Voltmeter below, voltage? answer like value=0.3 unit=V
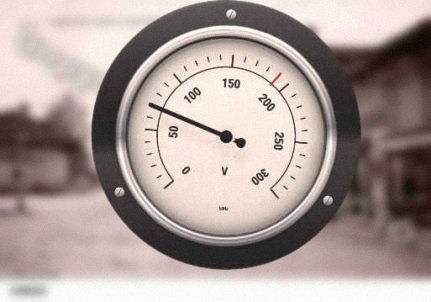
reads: value=70 unit=V
